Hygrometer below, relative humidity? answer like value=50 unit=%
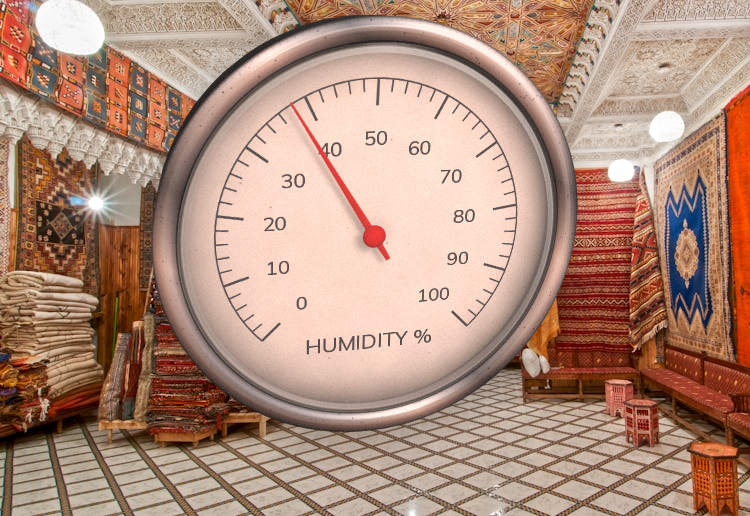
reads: value=38 unit=%
